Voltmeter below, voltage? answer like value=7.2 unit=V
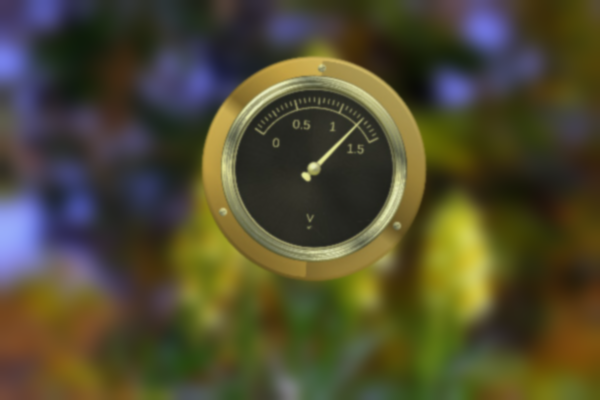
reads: value=1.25 unit=V
